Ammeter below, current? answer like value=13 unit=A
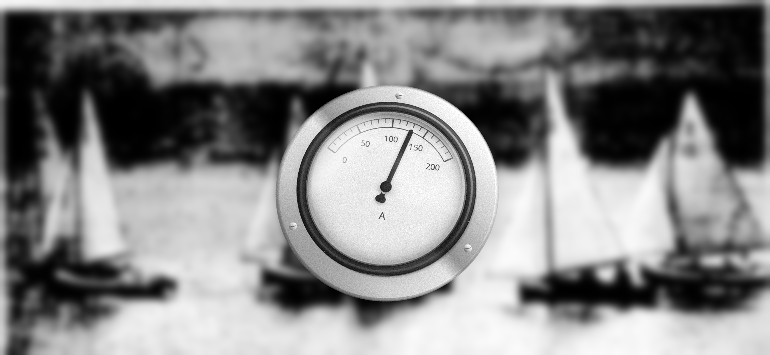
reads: value=130 unit=A
